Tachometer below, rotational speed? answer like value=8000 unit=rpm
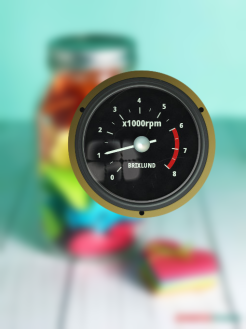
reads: value=1000 unit=rpm
